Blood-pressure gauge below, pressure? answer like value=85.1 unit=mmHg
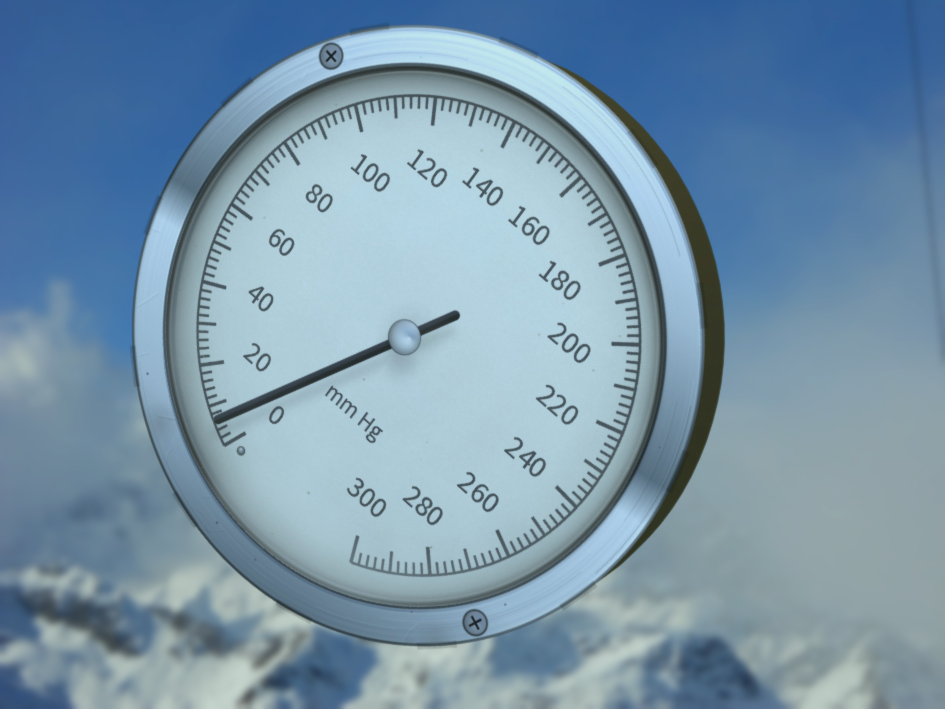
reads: value=6 unit=mmHg
